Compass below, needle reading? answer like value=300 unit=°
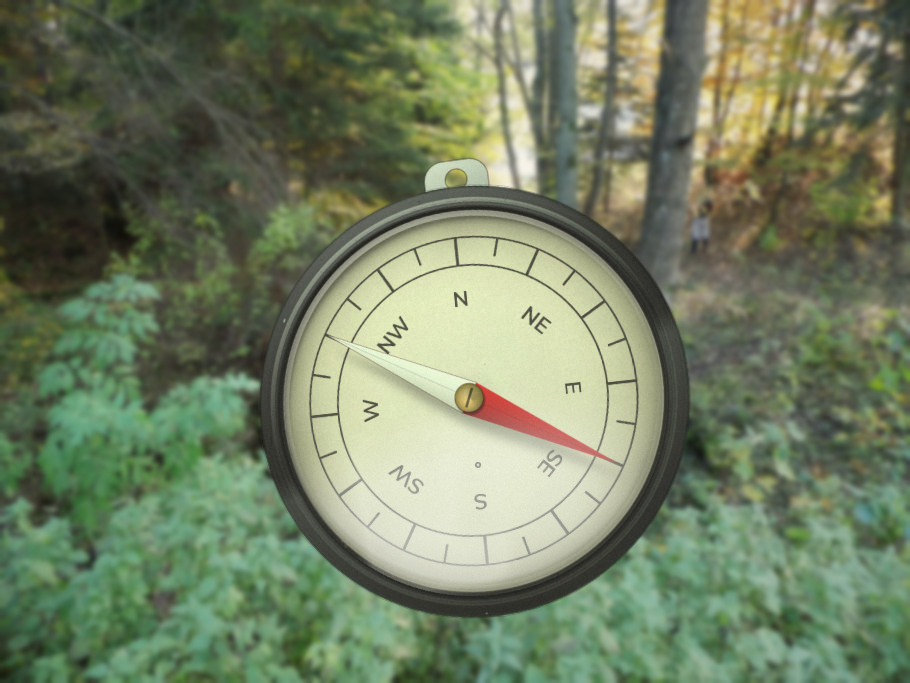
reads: value=120 unit=°
